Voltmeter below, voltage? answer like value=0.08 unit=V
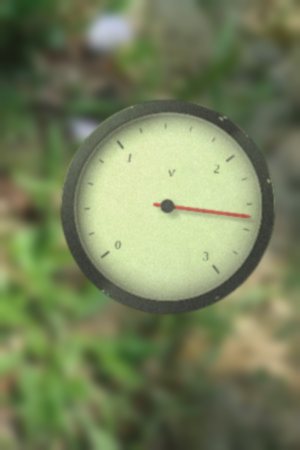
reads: value=2.5 unit=V
